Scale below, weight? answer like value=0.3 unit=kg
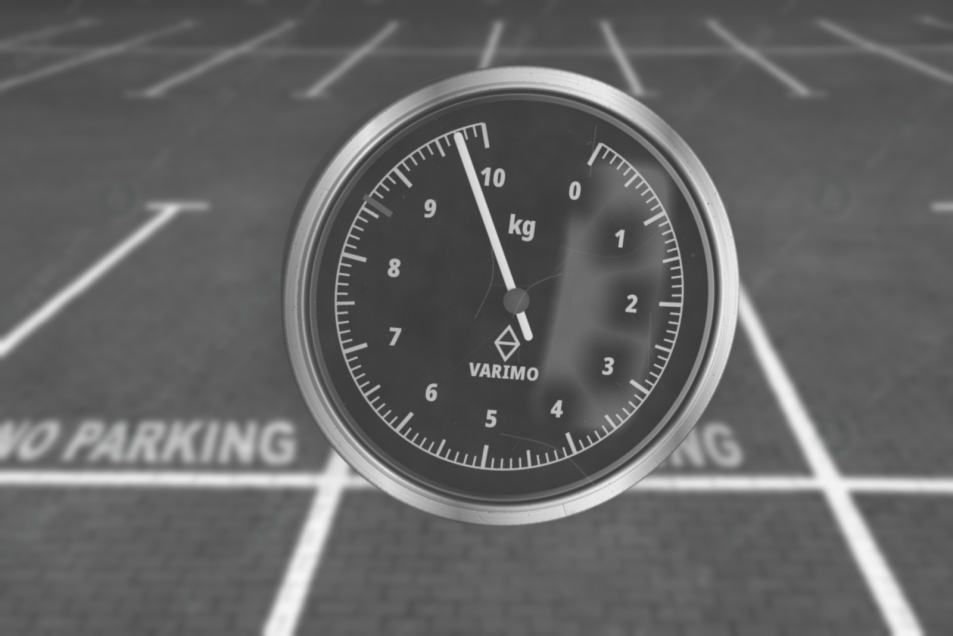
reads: value=9.7 unit=kg
